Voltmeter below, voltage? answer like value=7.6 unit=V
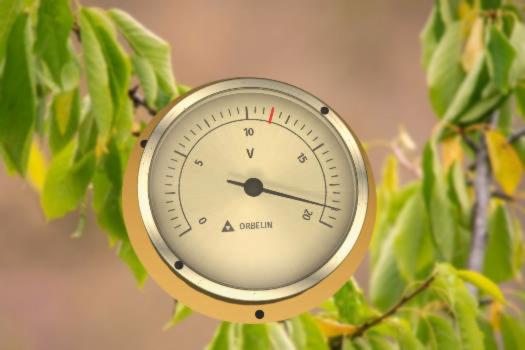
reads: value=19 unit=V
